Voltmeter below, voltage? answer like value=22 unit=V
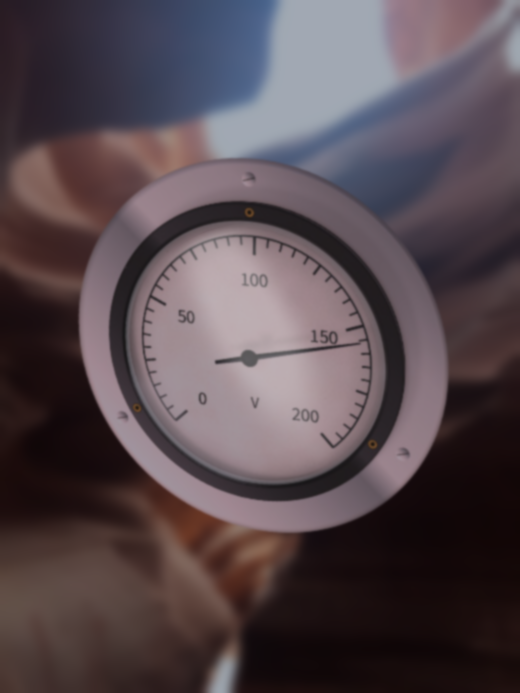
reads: value=155 unit=V
